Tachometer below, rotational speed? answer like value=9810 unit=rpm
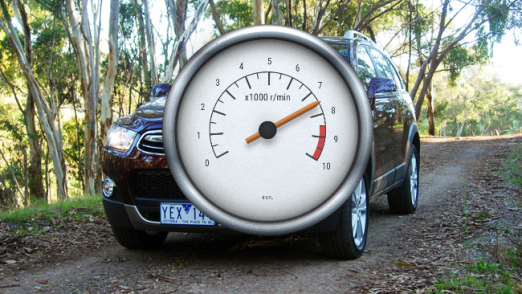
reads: value=7500 unit=rpm
